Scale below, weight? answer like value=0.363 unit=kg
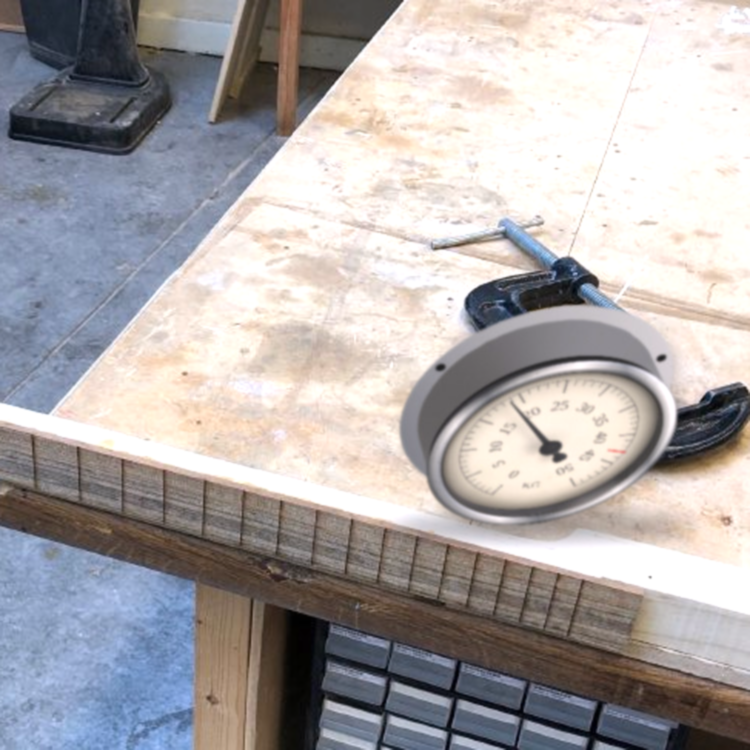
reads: value=19 unit=kg
